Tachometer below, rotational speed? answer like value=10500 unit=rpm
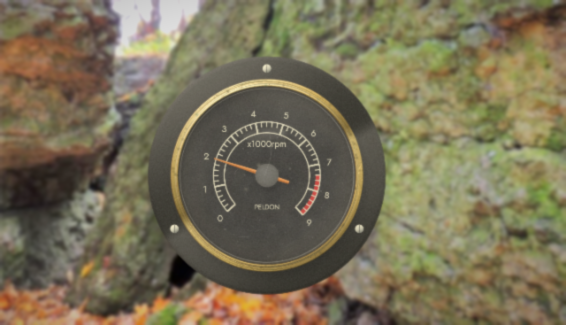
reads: value=2000 unit=rpm
